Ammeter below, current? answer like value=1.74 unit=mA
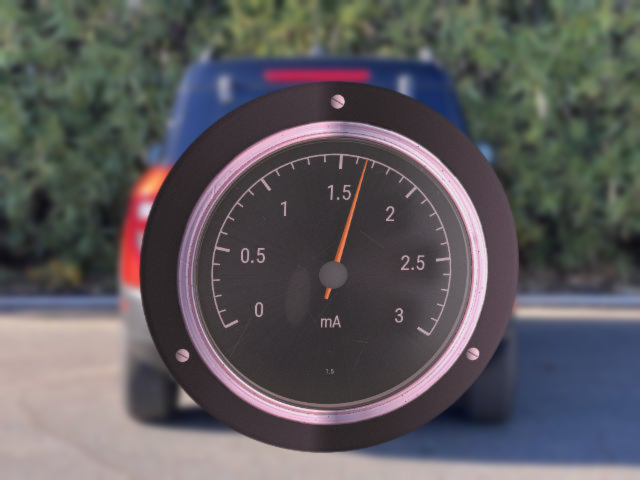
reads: value=1.65 unit=mA
